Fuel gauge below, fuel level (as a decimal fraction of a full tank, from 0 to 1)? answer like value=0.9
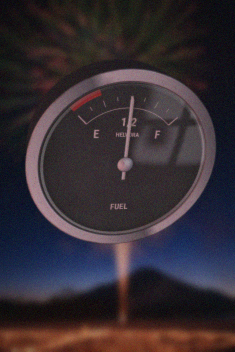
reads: value=0.5
